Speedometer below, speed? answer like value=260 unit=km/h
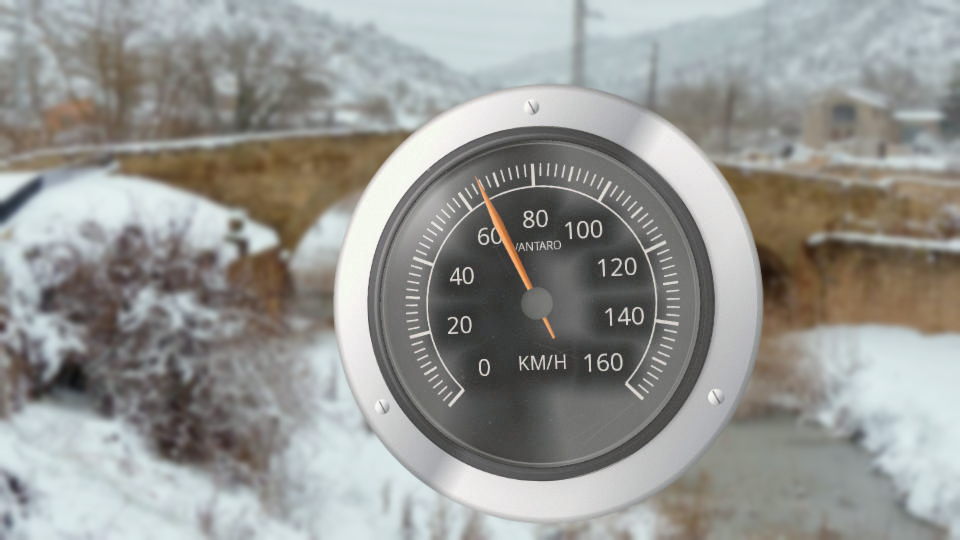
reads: value=66 unit=km/h
